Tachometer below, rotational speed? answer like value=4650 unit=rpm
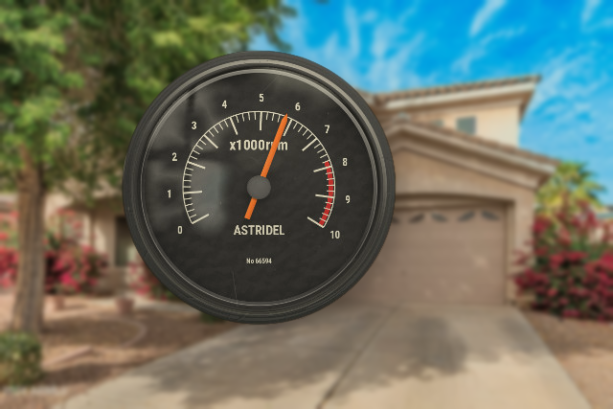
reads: value=5800 unit=rpm
